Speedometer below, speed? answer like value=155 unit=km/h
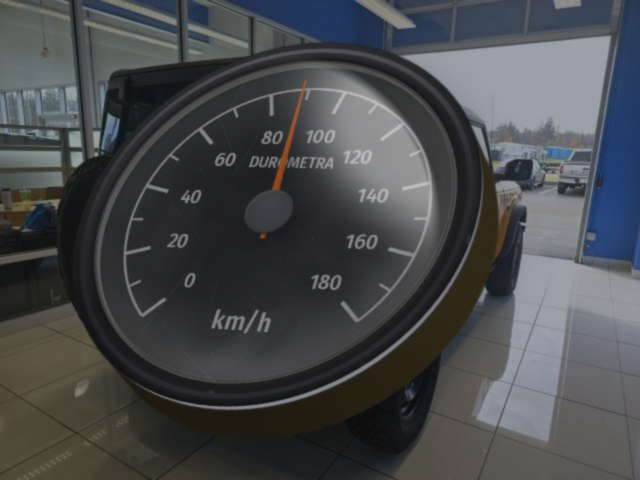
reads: value=90 unit=km/h
